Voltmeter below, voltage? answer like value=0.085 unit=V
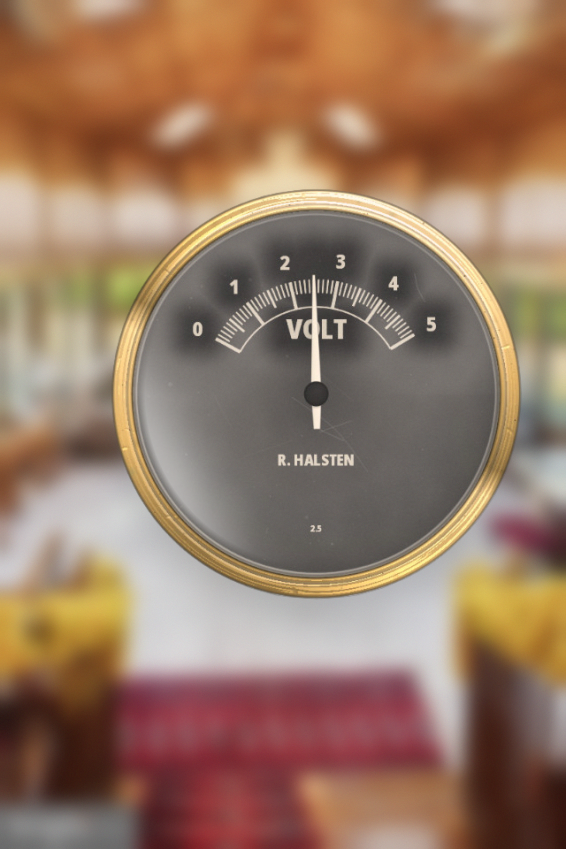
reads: value=2.5 unit=V
